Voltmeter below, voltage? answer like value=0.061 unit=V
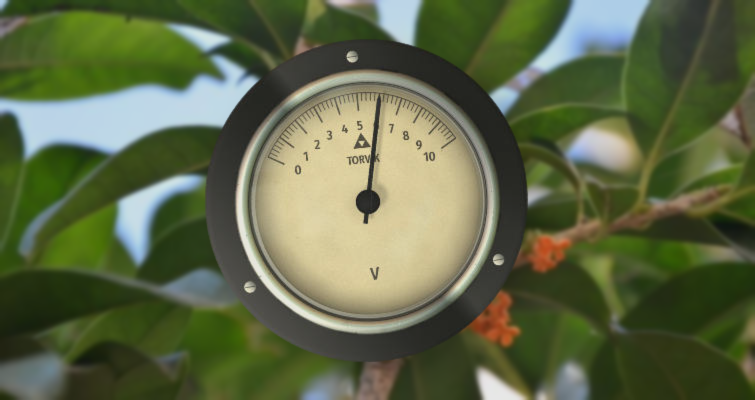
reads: value=6 unit=V
